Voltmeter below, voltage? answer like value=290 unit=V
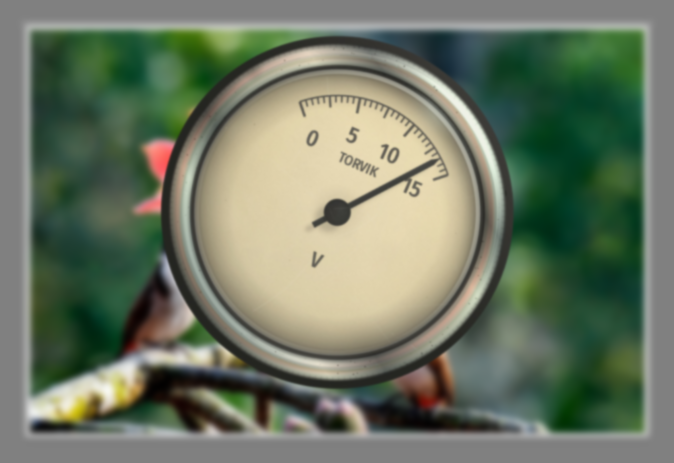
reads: value=13.5 unit=V
